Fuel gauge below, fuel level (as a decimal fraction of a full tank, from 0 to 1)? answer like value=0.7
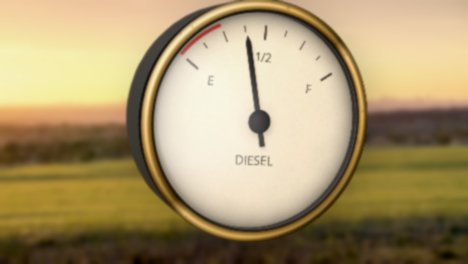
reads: value=0.375
